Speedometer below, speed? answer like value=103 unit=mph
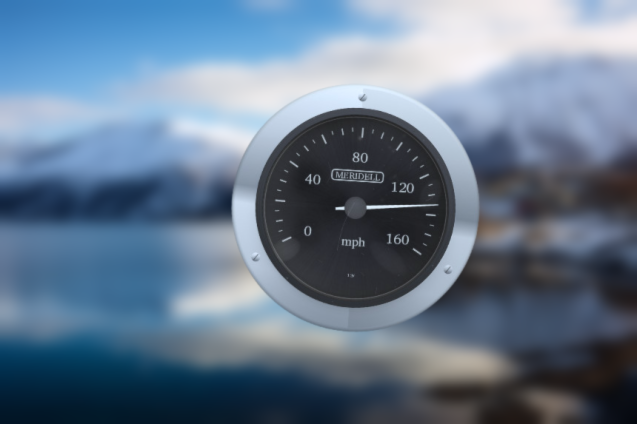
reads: value=135 unit=mph
